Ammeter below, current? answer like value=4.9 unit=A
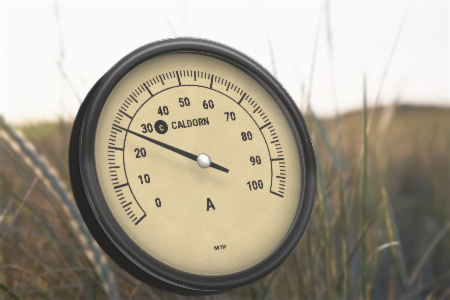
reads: value=25 unit=A
